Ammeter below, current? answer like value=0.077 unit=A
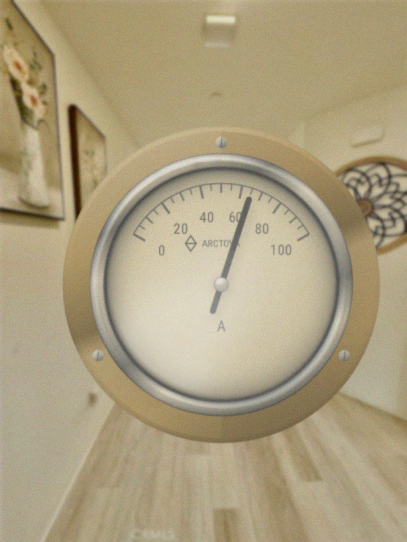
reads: value=65 unit=A
